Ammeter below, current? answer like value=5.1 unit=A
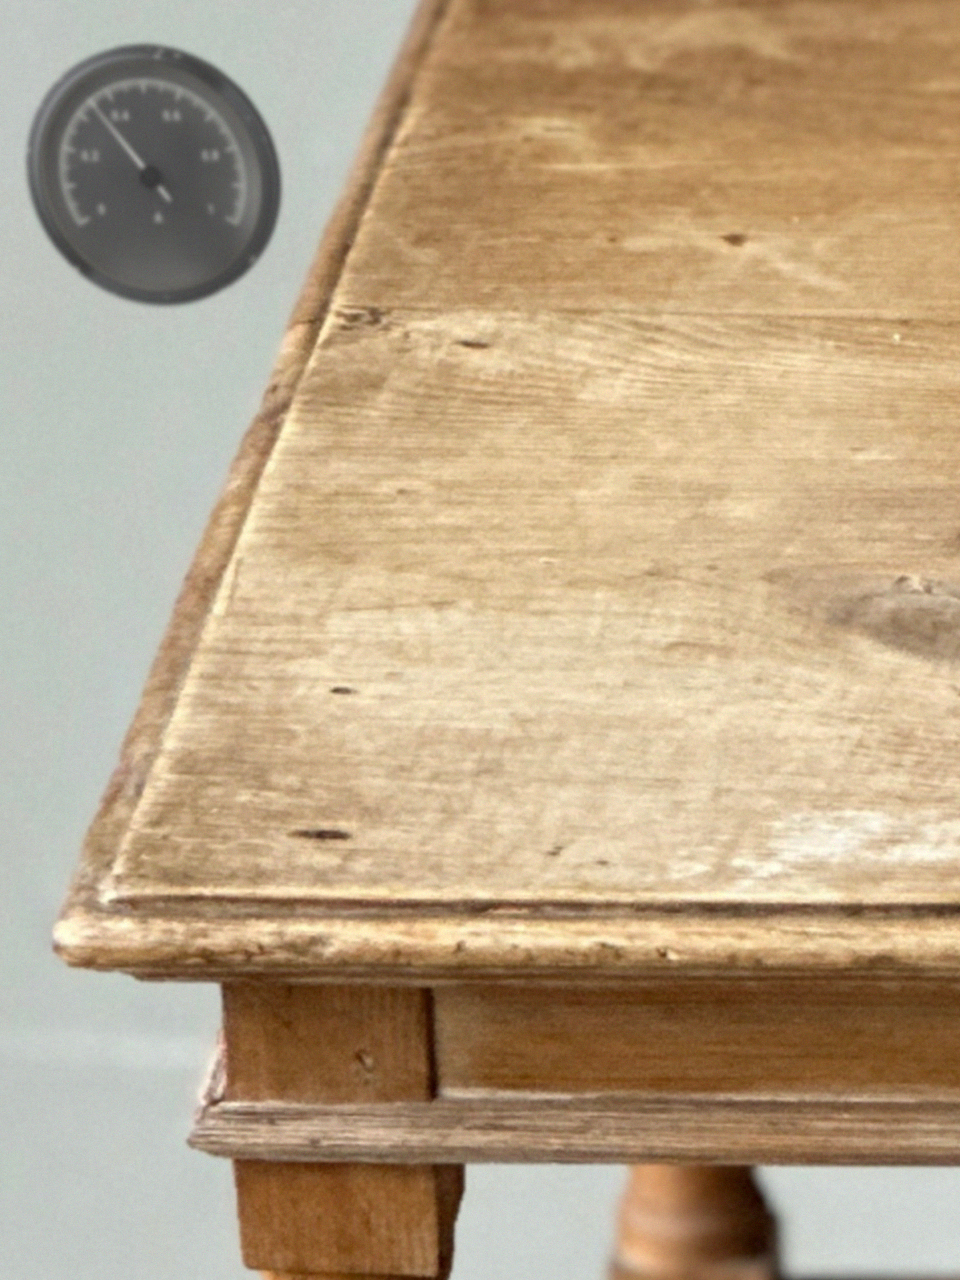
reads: value=0.35 unit=A
